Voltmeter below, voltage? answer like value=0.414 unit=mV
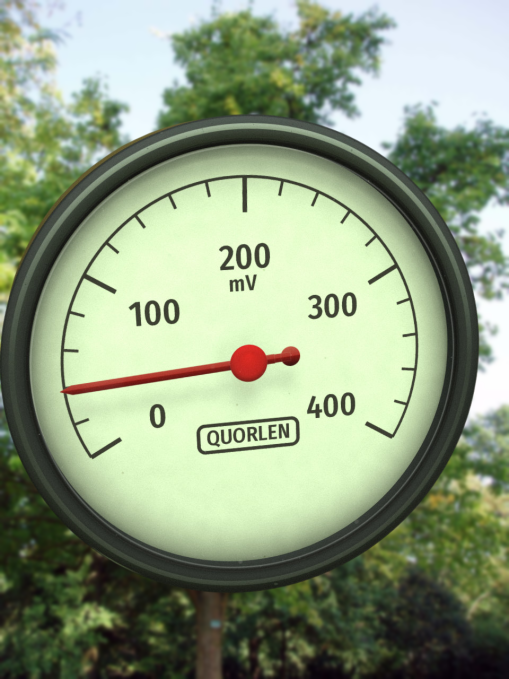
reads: value=40 unit=mV
